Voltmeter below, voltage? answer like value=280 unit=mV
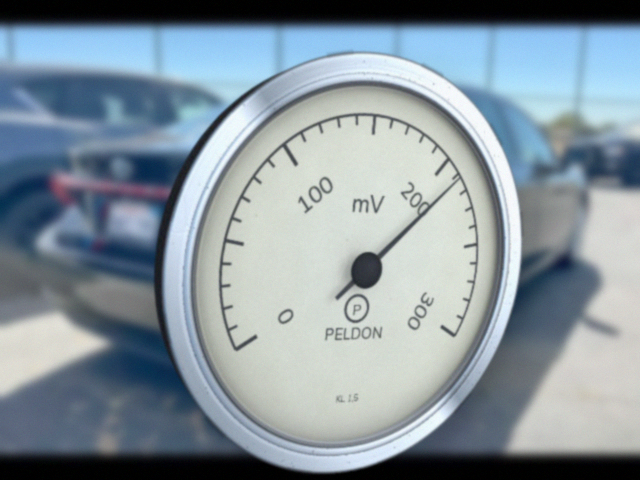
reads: value=210 unit=mV
